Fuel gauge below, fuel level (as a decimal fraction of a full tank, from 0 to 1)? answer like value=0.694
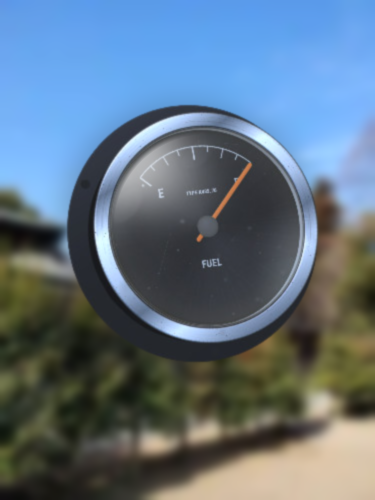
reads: value=1
